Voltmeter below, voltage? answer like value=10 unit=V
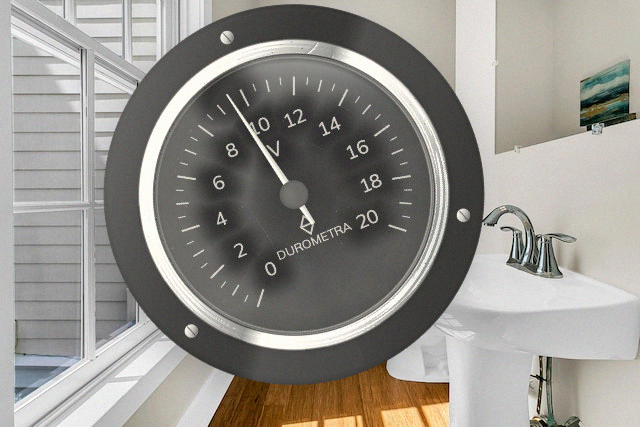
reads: value=9.5 unit=V
